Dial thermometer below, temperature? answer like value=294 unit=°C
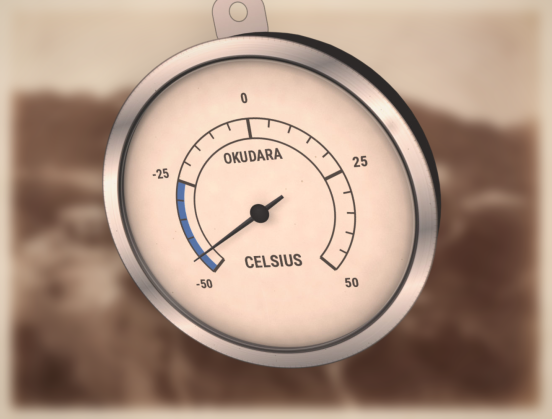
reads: value=-45 unit=°C
